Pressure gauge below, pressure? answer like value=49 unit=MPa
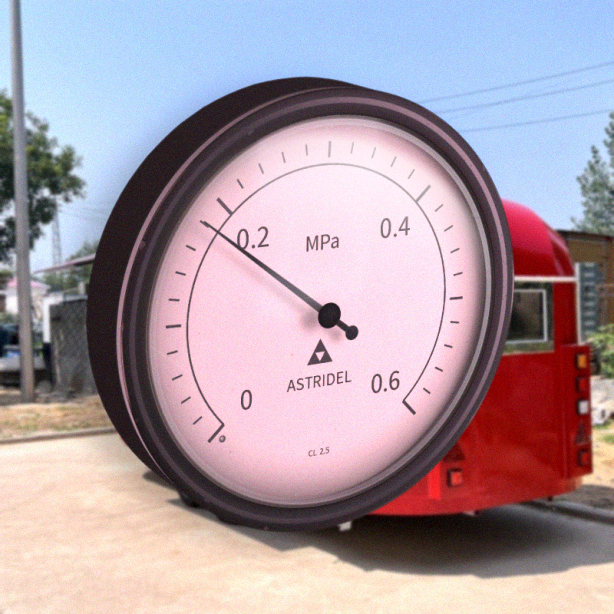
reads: value=0.18 unit=MPa
